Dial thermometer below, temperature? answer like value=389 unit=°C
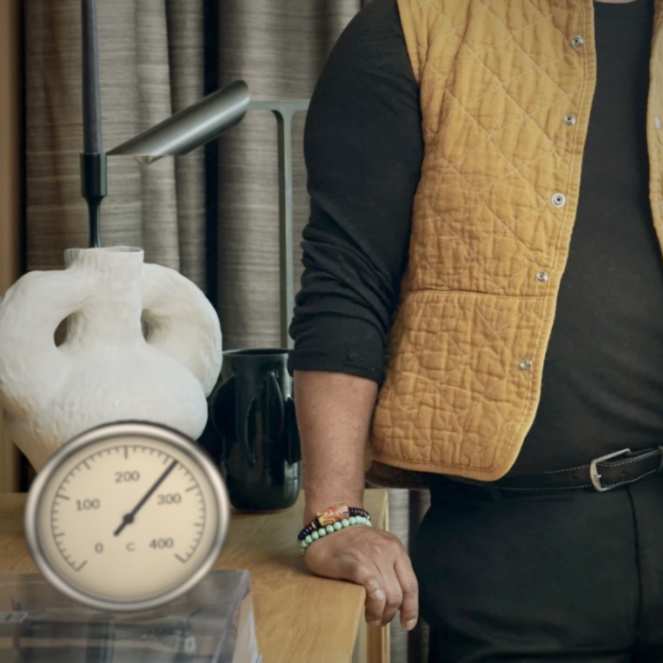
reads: value=260 unit=°C
